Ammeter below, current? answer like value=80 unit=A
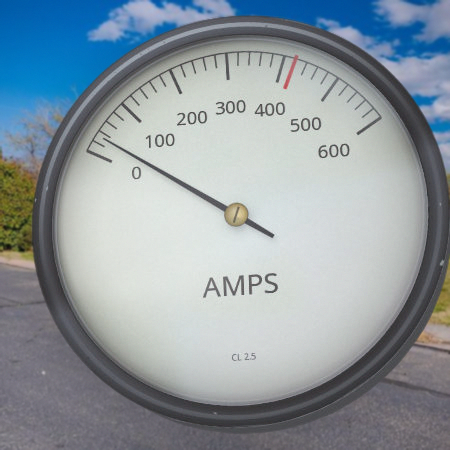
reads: value=30 unit=A
